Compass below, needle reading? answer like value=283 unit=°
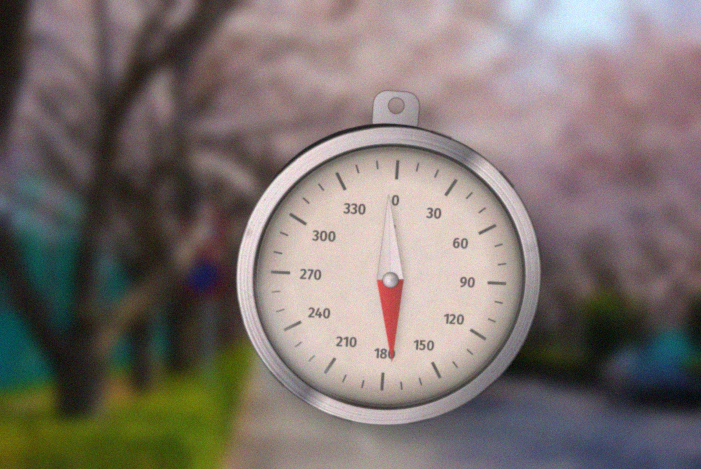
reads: value=175 unit=°
